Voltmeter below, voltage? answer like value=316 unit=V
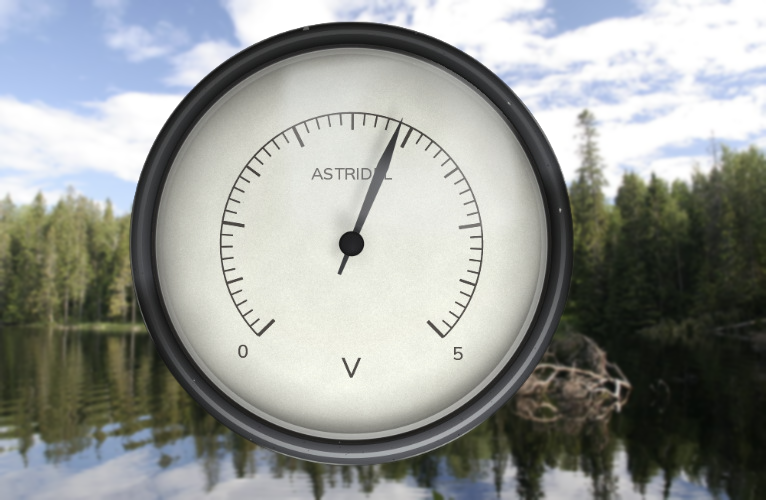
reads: value=2.9 unit=V
